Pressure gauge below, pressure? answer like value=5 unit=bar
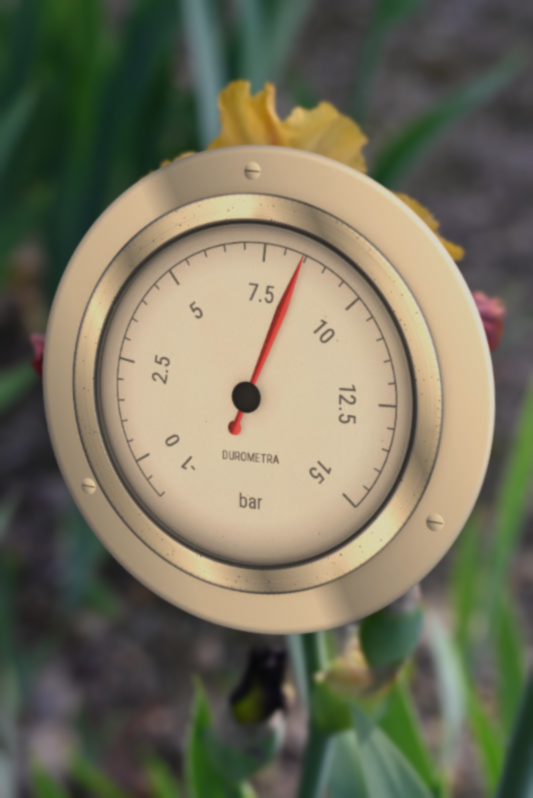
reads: value=8.5 unit=bar
